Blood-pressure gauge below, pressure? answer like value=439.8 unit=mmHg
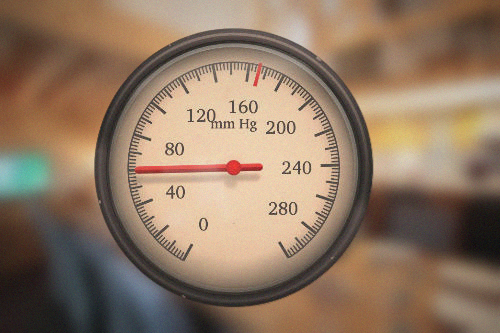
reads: value=60 unit=mmHg
